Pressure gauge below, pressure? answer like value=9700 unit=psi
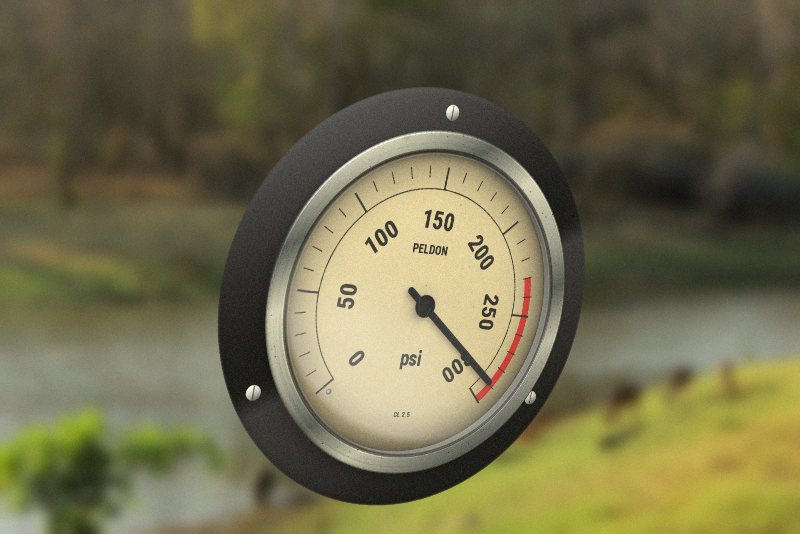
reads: value=290 unit=psi
